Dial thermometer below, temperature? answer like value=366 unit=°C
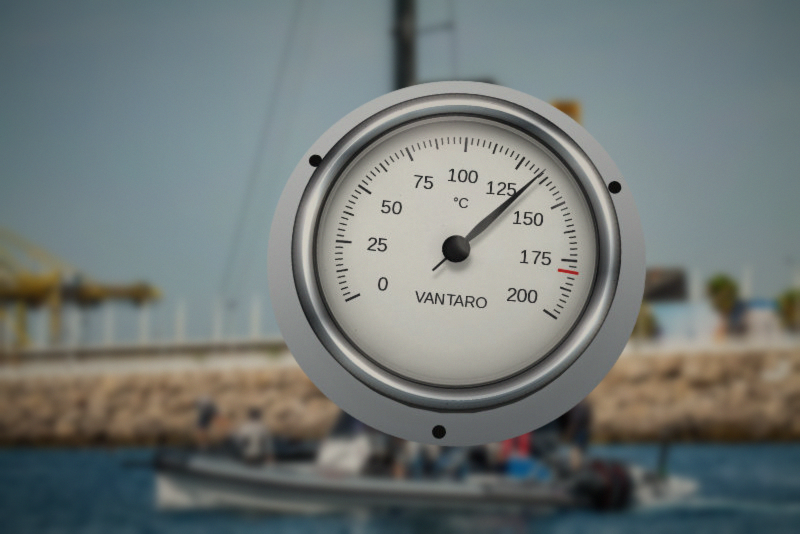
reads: value=135 unit=°C
